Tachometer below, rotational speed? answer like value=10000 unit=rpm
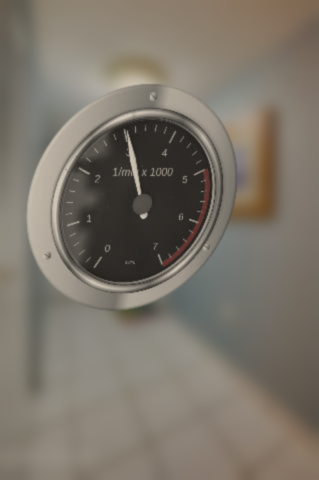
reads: value=3000 unit=rpm
